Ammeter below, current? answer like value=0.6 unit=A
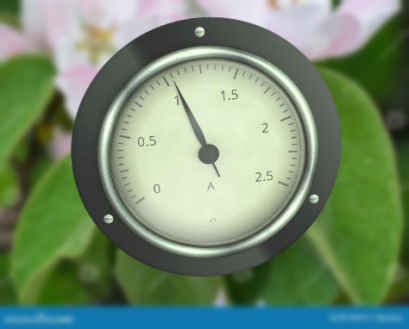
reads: value=1.05 unit=A
